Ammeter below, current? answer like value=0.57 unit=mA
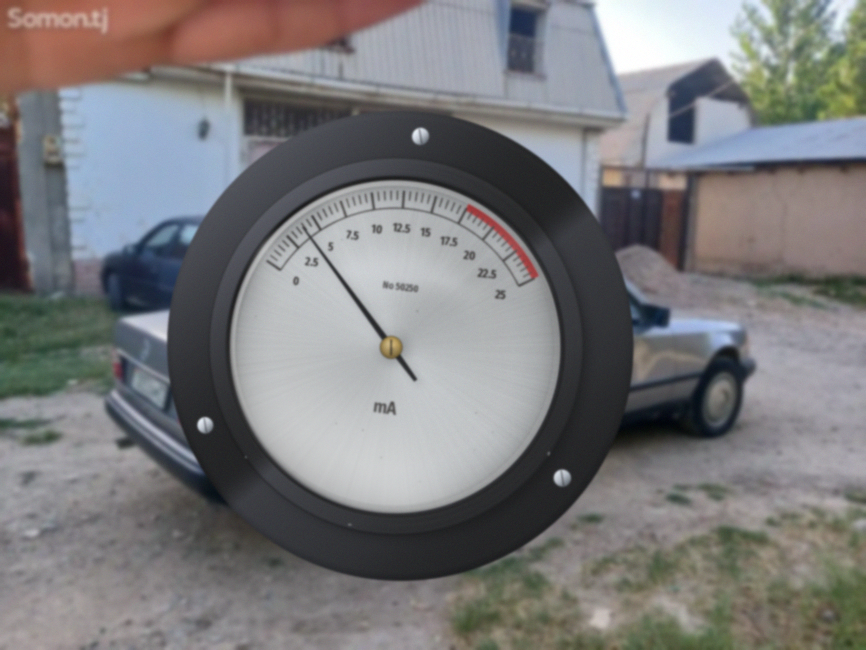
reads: value=4 unit=mA
